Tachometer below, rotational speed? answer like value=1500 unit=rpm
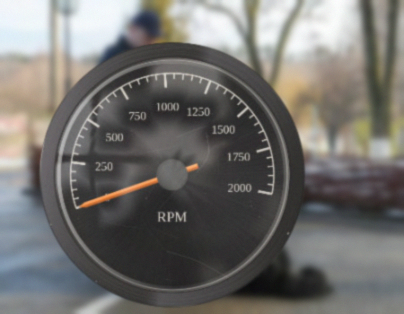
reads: value=0 unit=rpm
